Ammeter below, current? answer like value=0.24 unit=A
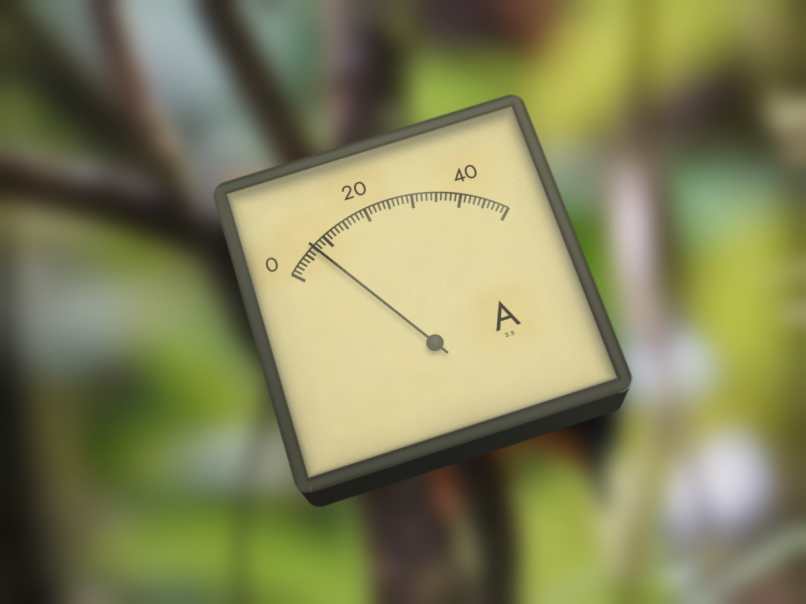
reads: value=7 unit=A
